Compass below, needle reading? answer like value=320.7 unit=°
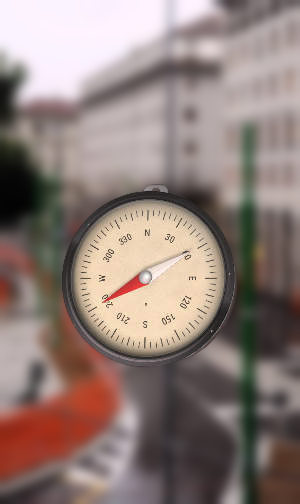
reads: value=240 unit=°
